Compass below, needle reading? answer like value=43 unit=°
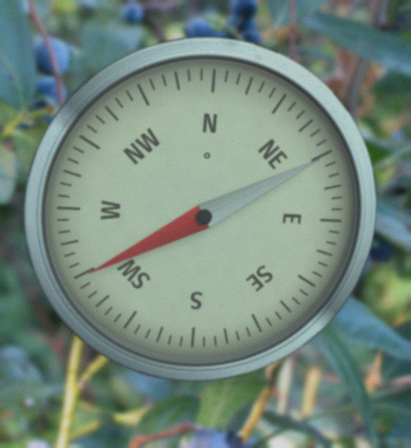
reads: value=240 unit=°
